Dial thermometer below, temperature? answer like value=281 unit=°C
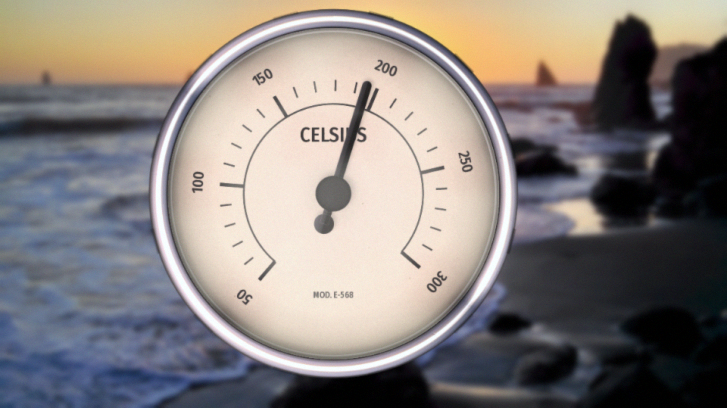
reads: value=195 unit=°C
